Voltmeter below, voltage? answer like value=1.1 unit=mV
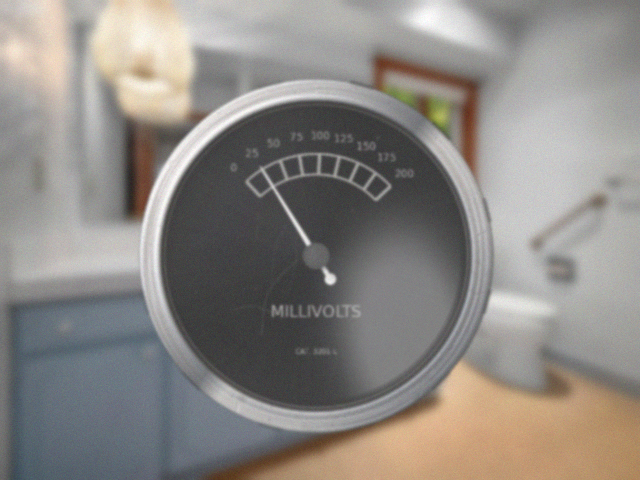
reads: value=25 unit=mV
